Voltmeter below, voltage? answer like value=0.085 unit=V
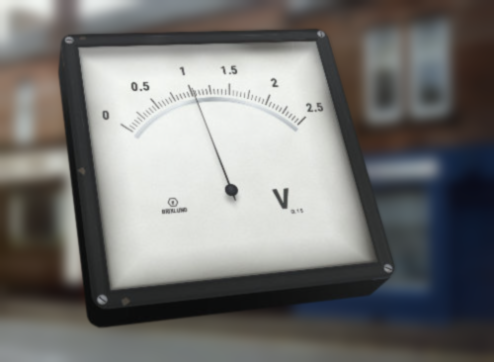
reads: value=1 unit=V
